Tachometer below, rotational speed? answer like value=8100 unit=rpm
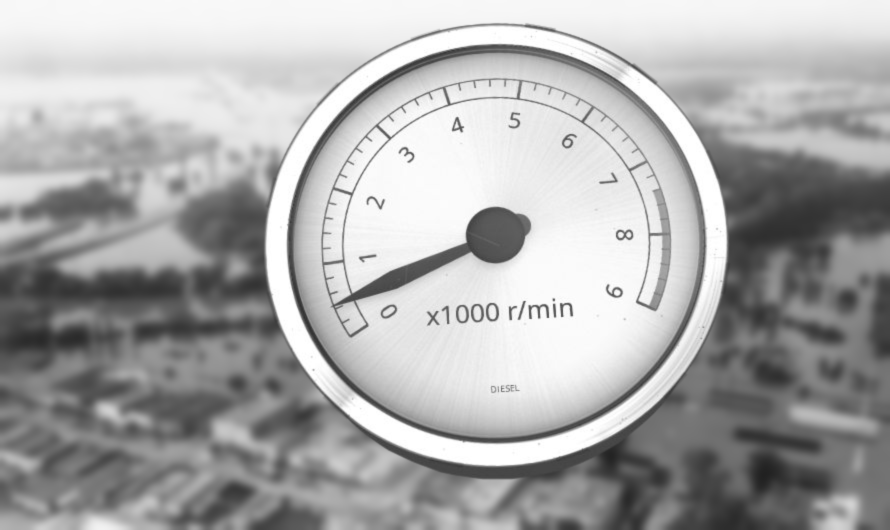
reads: value=400 unit=rpm
